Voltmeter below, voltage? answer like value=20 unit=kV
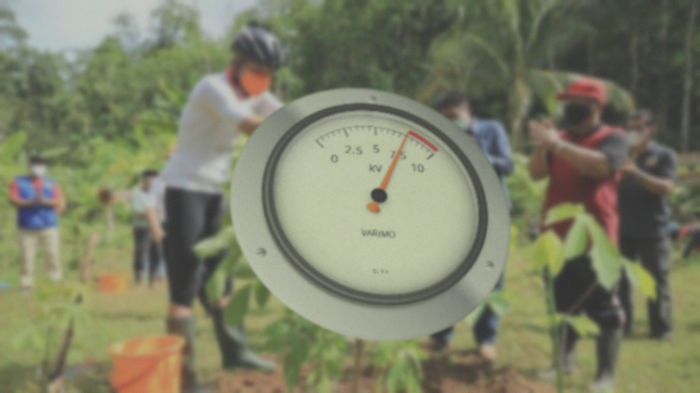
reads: value=7.5 unit=kV
